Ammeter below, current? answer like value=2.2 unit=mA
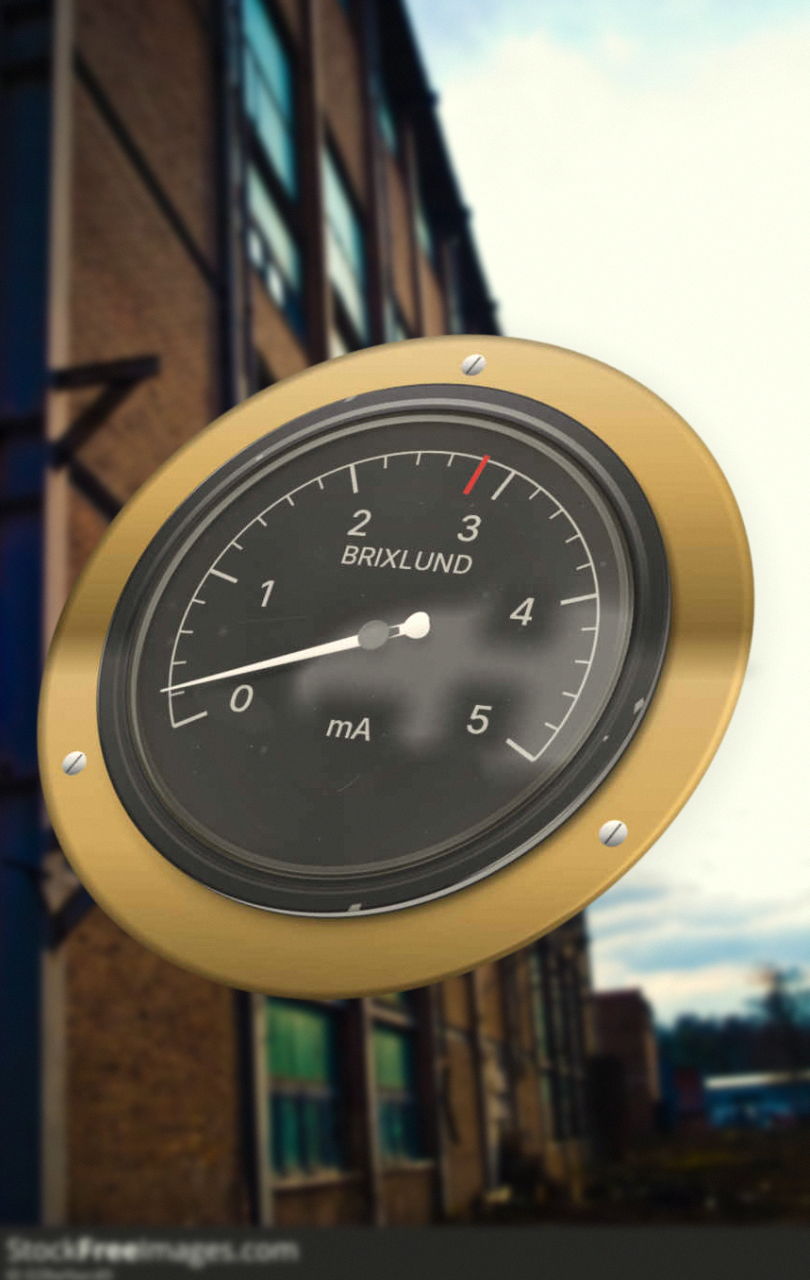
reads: value=0.2 unit=mA
